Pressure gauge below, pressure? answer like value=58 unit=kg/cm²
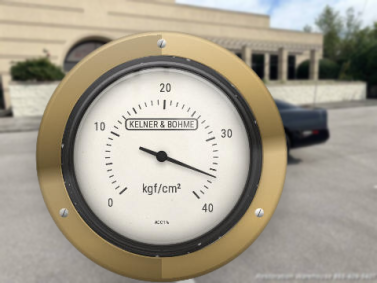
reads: value=36 unit=kg/cm²
